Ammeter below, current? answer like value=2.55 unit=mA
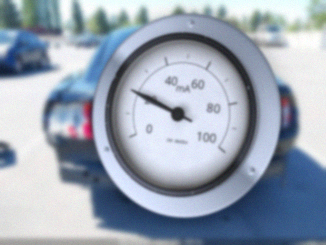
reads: value=20 unit=mA
